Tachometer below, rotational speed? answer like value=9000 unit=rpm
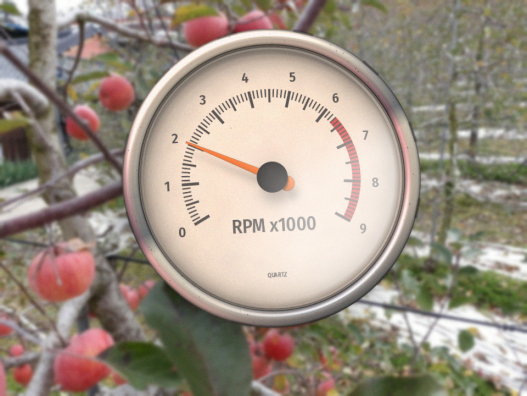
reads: value=2000 unit=rpm
